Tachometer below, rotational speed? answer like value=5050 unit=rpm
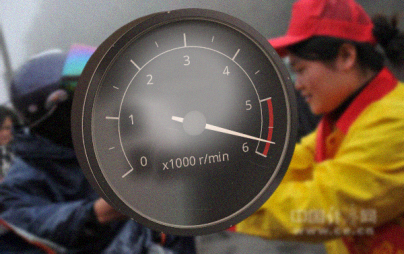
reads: value=5750 unit=rpm
